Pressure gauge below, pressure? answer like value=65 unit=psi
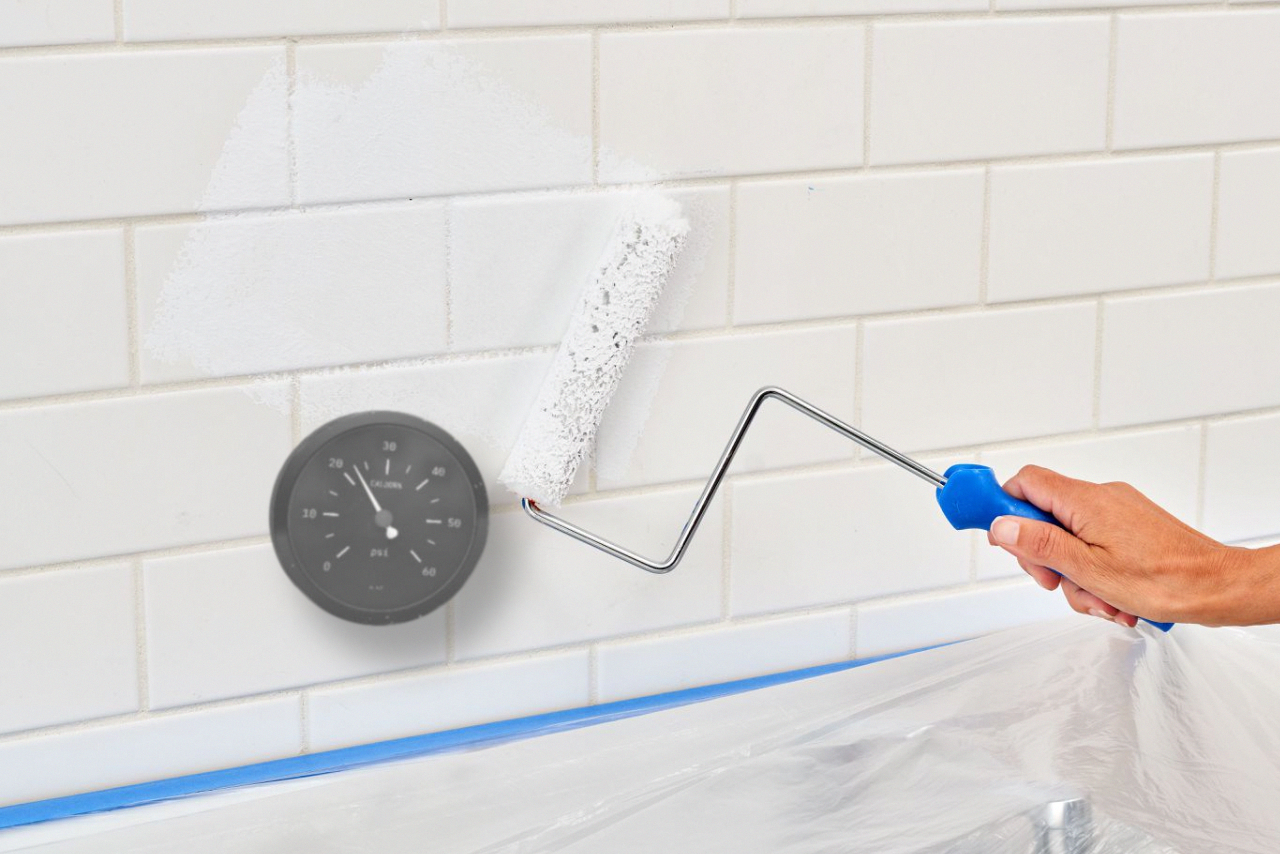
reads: value=22.5 unit=psi
